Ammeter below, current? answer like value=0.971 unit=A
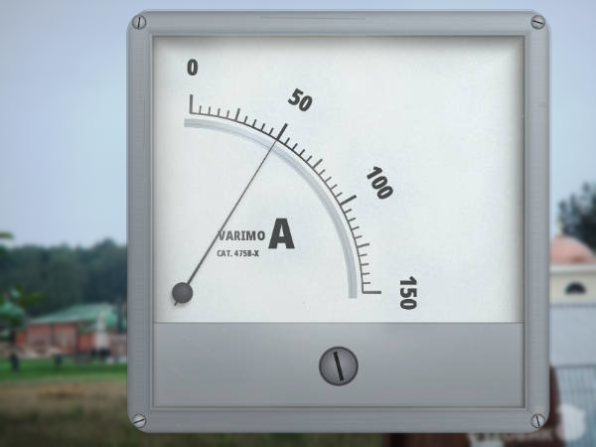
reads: value=50 unit=A
